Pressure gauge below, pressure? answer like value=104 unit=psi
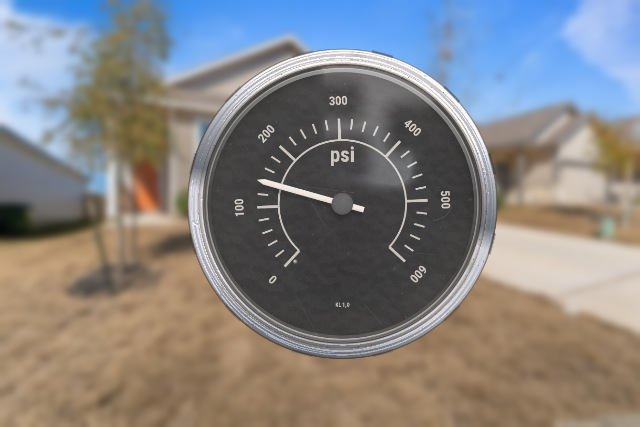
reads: value=140 unit=psi
